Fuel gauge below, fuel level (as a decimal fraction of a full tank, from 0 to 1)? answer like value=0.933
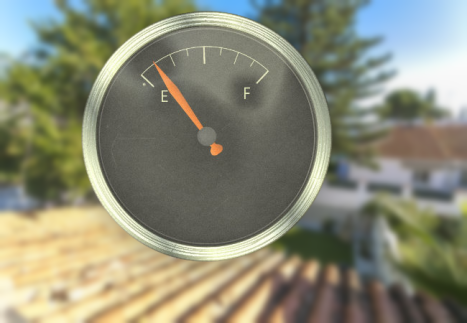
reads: value=0.125
